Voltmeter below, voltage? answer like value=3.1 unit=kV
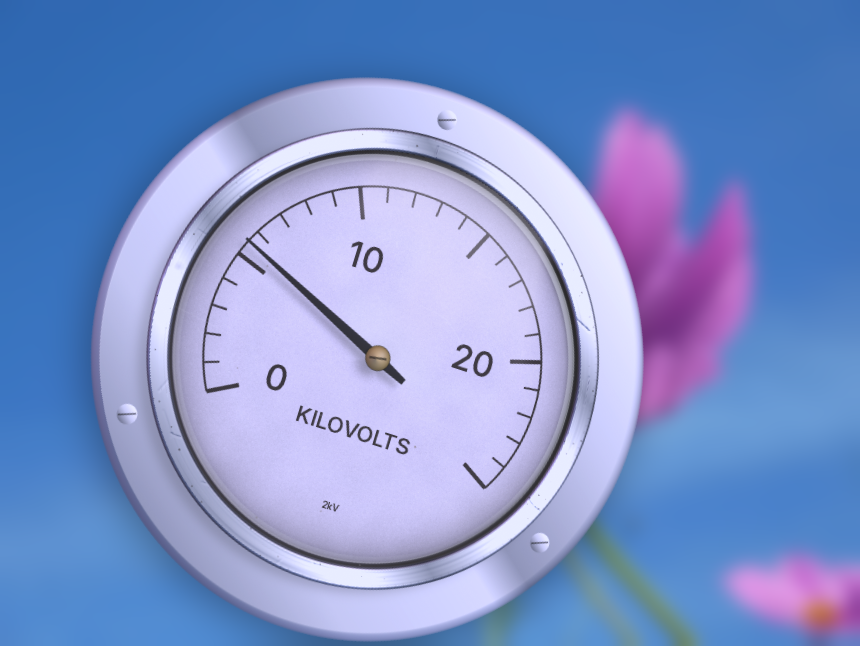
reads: value=5.5 unit=kV
